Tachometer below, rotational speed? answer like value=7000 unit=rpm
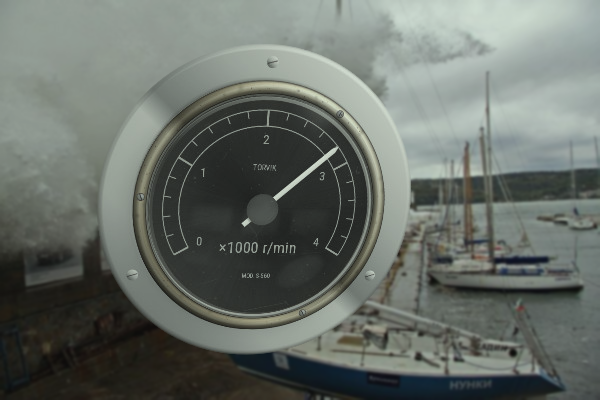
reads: value=2800 unit=rpm
